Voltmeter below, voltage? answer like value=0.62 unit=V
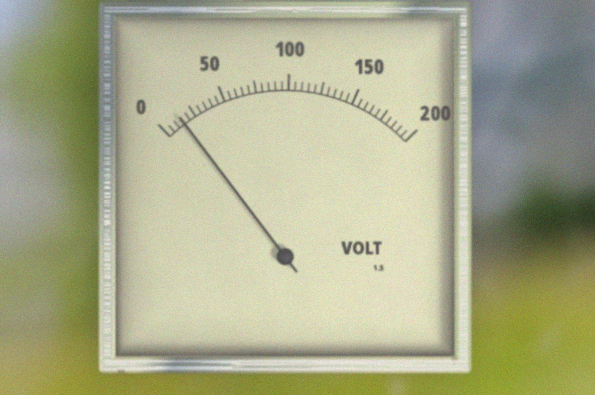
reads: value=15 unit=V
